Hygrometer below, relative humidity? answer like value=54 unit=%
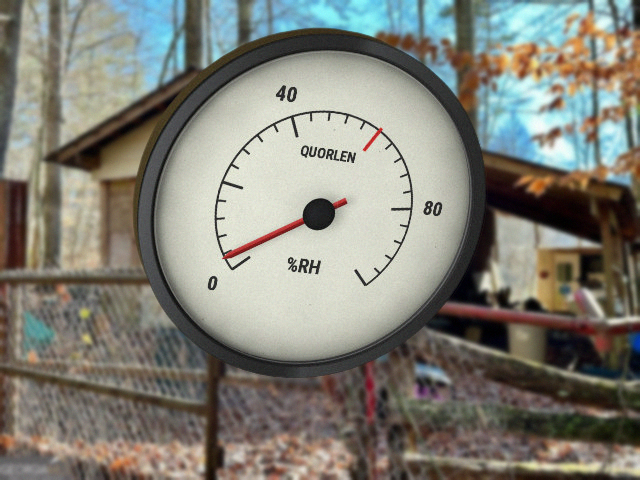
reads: value=4 unit=%
